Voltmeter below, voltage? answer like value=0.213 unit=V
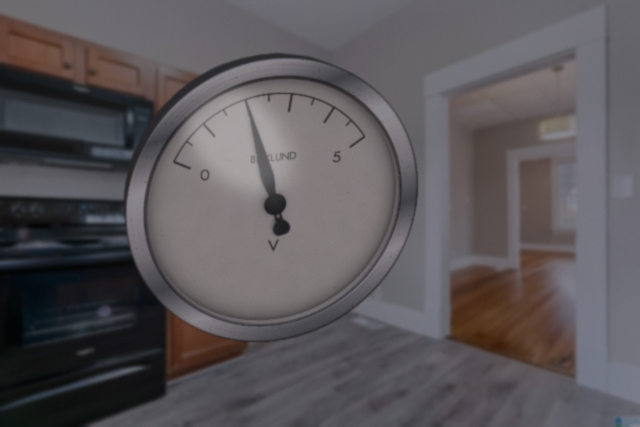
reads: value=2 unit=V
